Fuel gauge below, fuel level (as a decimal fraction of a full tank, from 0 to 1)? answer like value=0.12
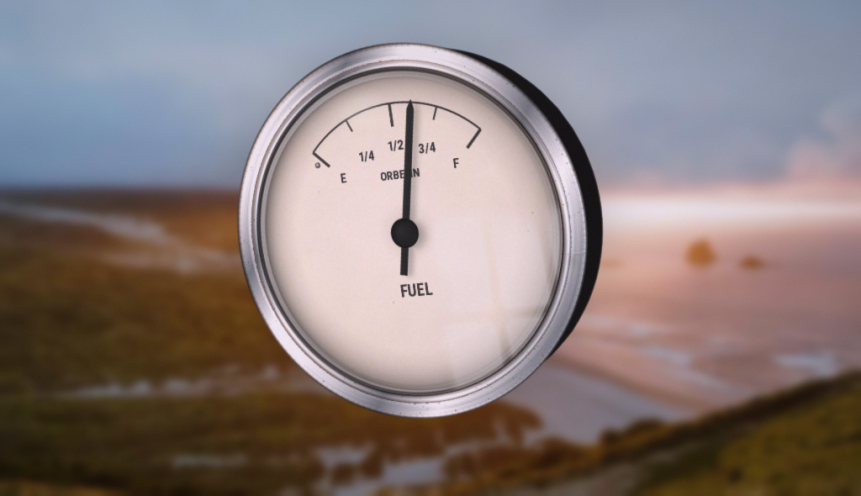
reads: value=0.625
